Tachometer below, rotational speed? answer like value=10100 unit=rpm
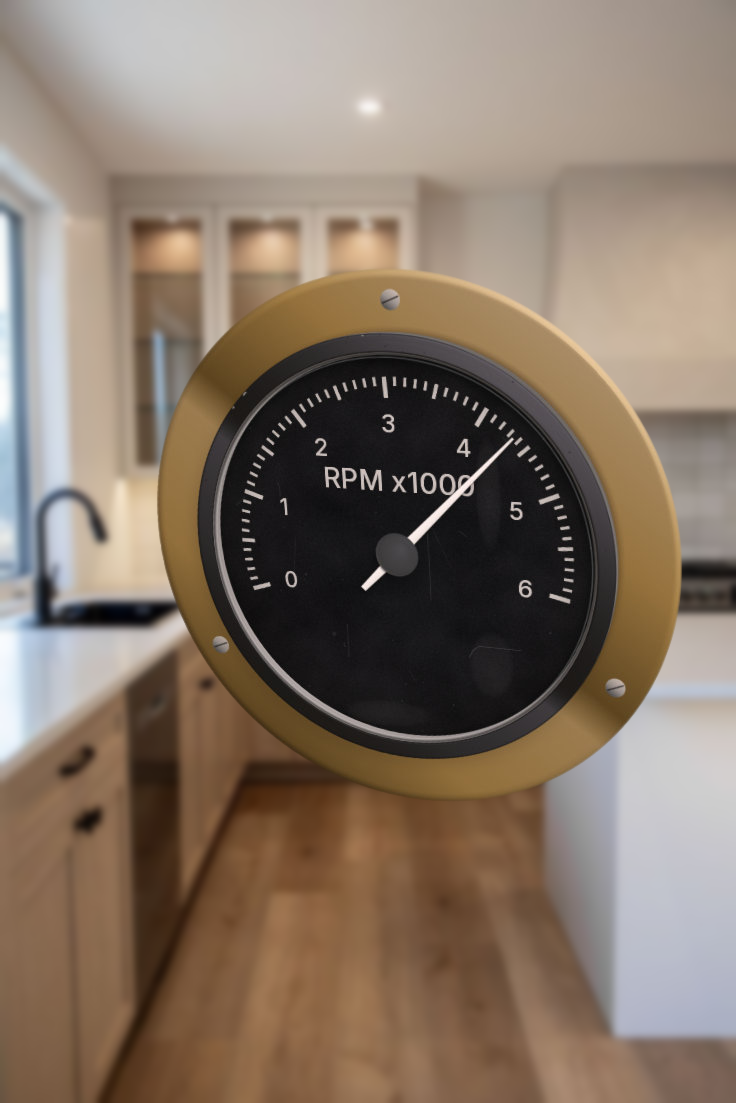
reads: value=4350 unit=rpm
